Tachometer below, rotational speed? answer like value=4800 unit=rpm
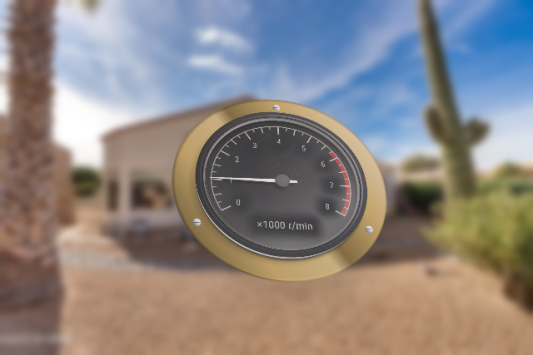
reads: value=1000 unit=rpm
